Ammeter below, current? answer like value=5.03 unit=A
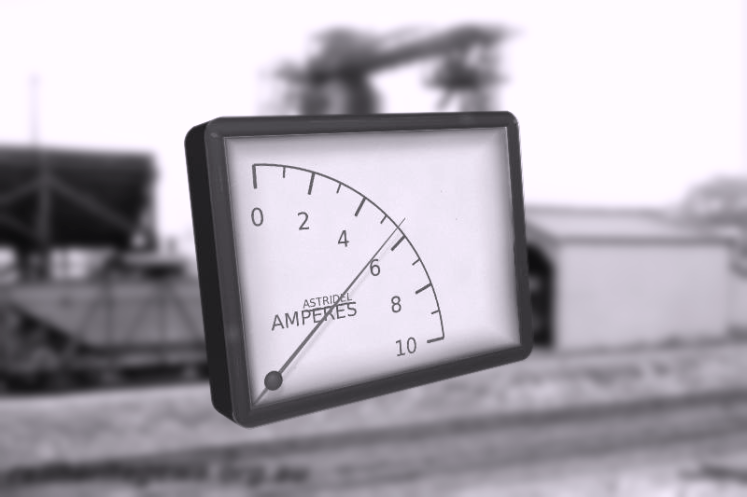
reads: value=5.5 unit=A
